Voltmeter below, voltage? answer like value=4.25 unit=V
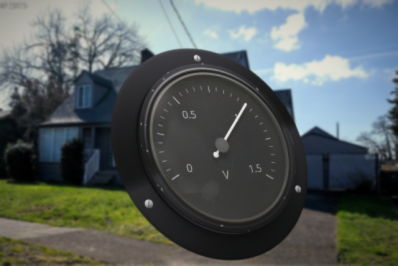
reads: value=1 unit=V
